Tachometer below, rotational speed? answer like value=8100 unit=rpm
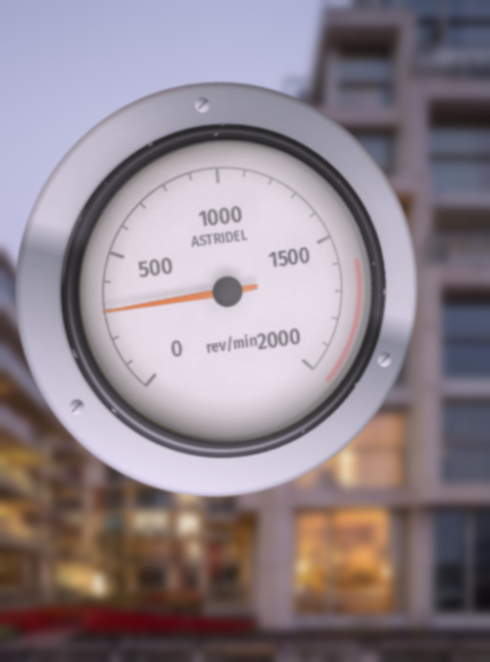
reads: value=300 unit=rpm
